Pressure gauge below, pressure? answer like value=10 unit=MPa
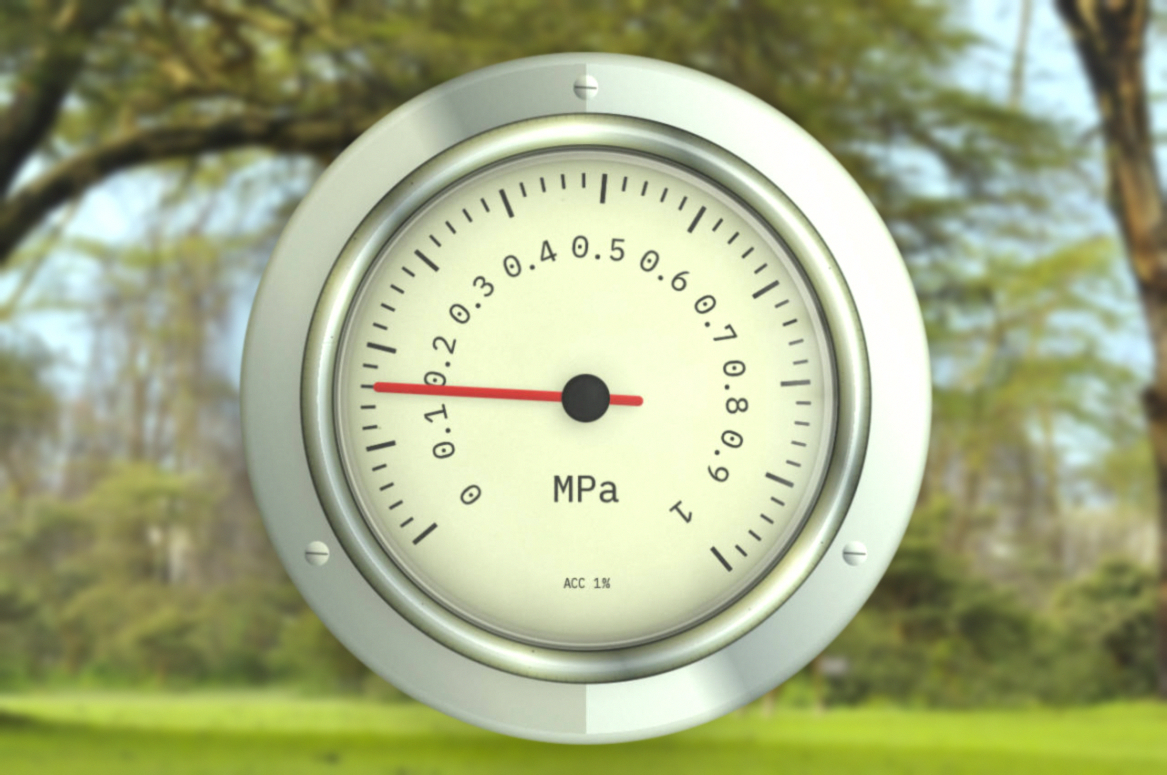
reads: value=0.16 unit=MPa
